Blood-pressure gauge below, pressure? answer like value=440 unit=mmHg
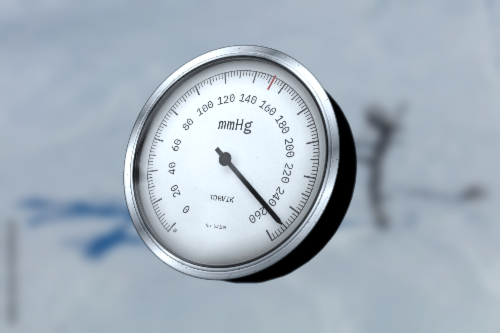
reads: value=250 unit=mmHg
